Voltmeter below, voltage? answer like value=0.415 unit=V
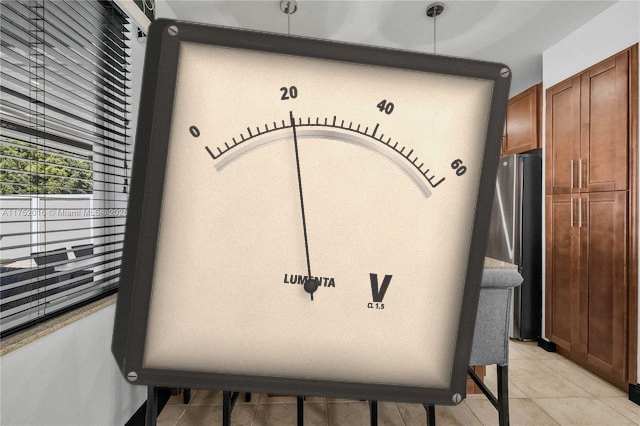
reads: value=20 unit=V
